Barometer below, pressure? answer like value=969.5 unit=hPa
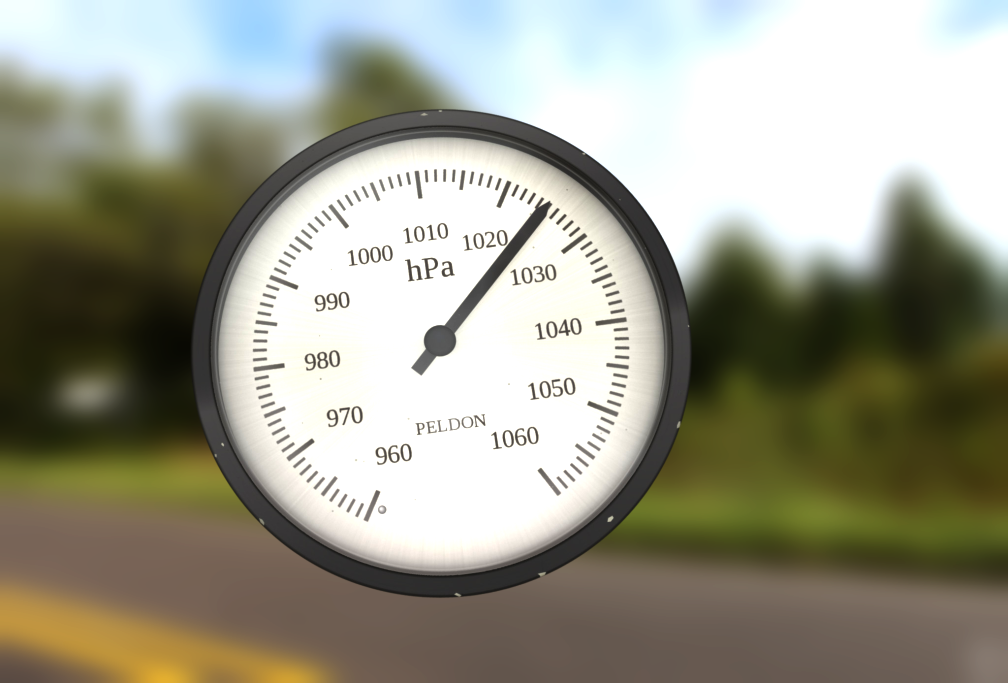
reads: value=1025 unit=hPa
